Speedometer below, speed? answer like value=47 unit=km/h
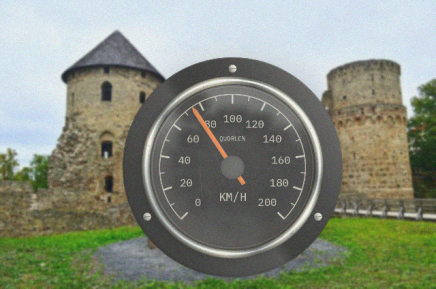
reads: value=75 unit=km/h
